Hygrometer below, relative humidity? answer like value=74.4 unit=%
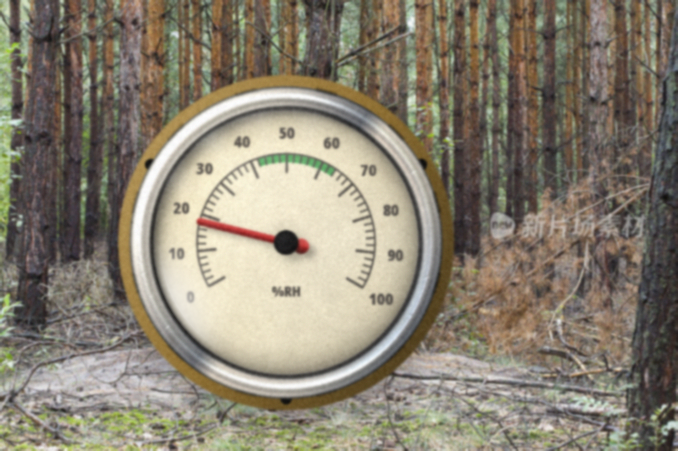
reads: value=18 unit=%
